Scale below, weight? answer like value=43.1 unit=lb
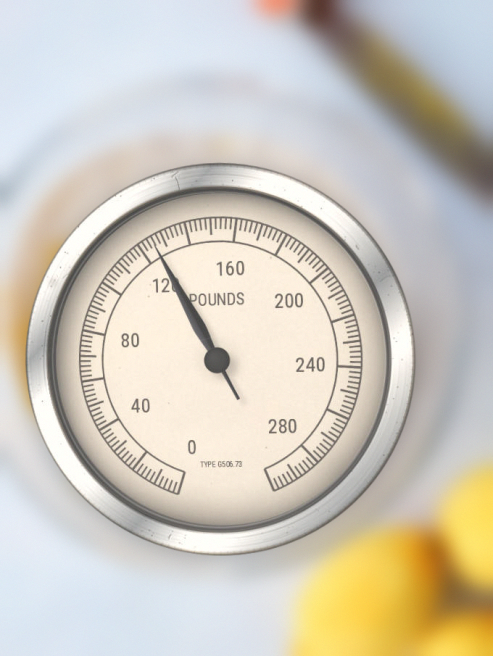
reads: value=126 unit=lb
